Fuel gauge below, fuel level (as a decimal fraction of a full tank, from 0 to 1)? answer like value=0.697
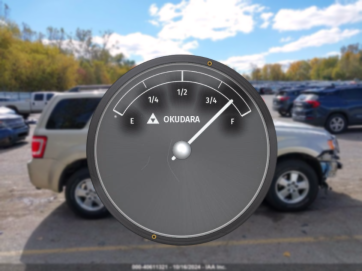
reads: value=0.875
